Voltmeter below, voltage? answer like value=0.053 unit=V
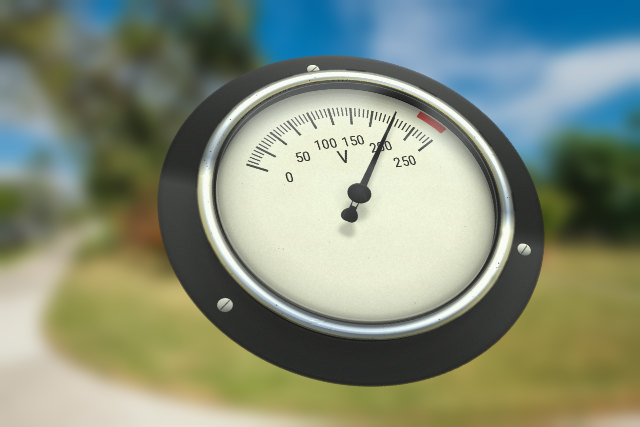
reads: value=200 unit=V
